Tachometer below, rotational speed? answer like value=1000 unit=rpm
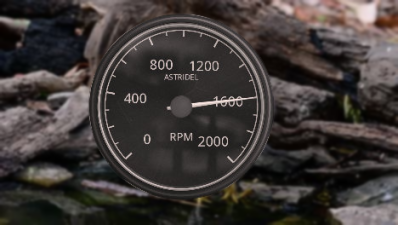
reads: value=1600 unit=rpm
